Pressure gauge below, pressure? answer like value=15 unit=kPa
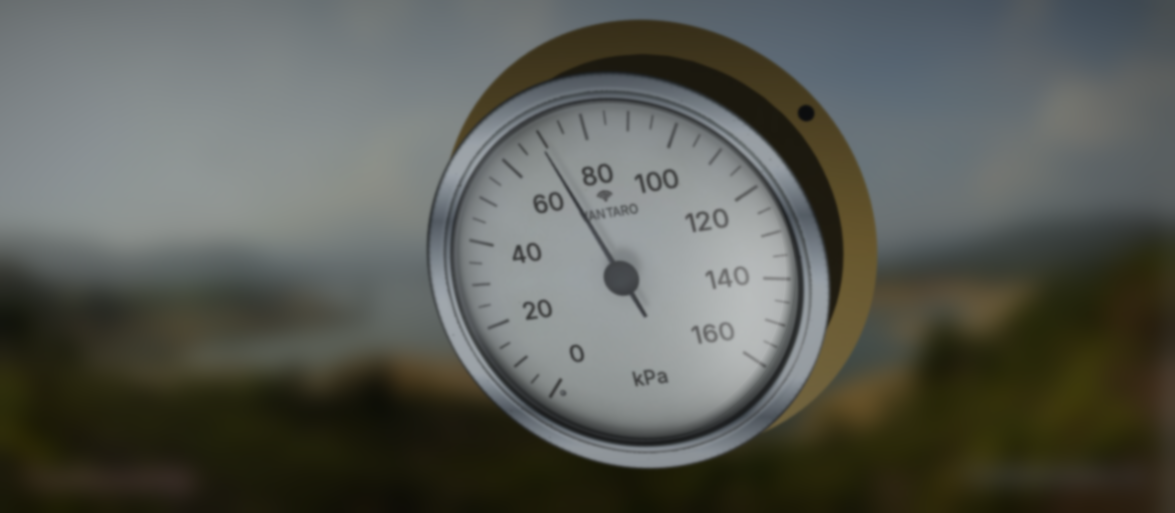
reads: value=70 unit=kPa
